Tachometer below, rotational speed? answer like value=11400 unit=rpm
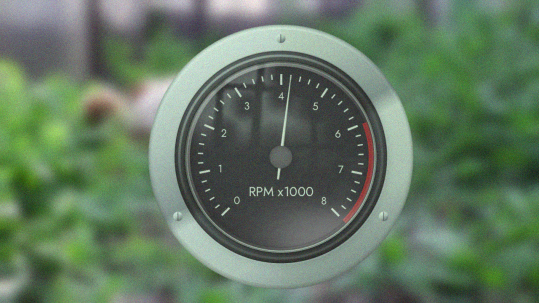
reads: value=4200 unit=rpm
